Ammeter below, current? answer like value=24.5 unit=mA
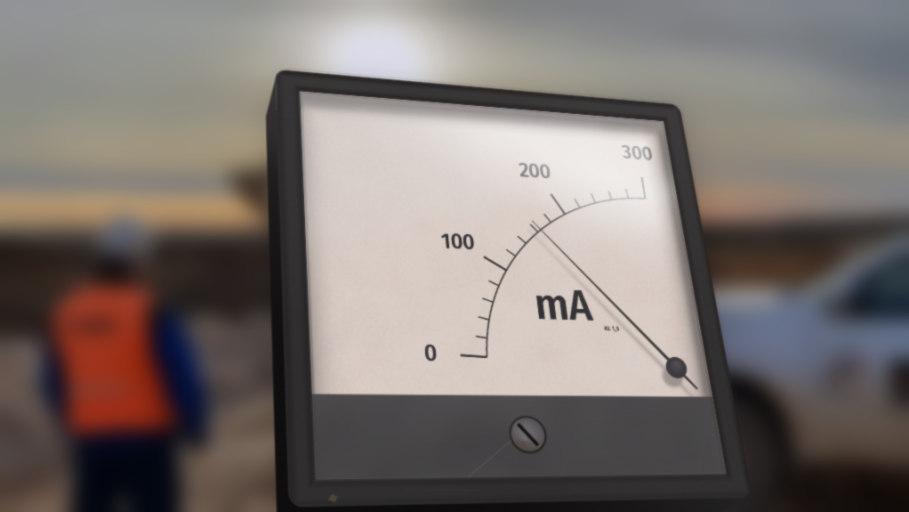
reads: value=160 unit=mA
